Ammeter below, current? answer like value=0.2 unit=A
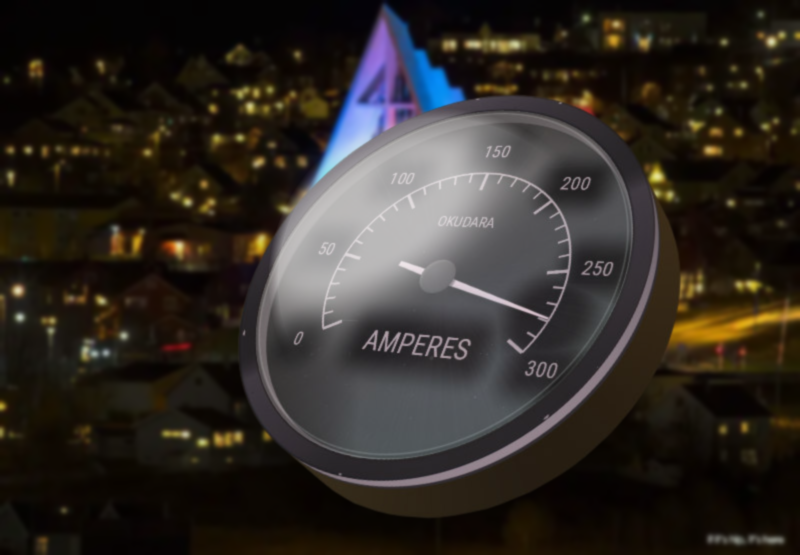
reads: value=280 unit=A
